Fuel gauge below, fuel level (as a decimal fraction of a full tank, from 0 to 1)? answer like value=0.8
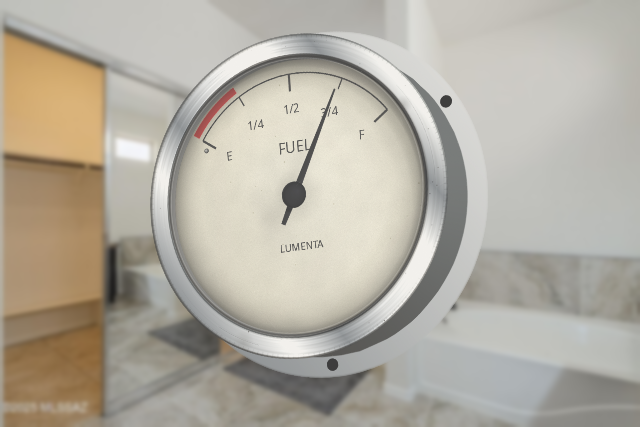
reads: value=0.75
